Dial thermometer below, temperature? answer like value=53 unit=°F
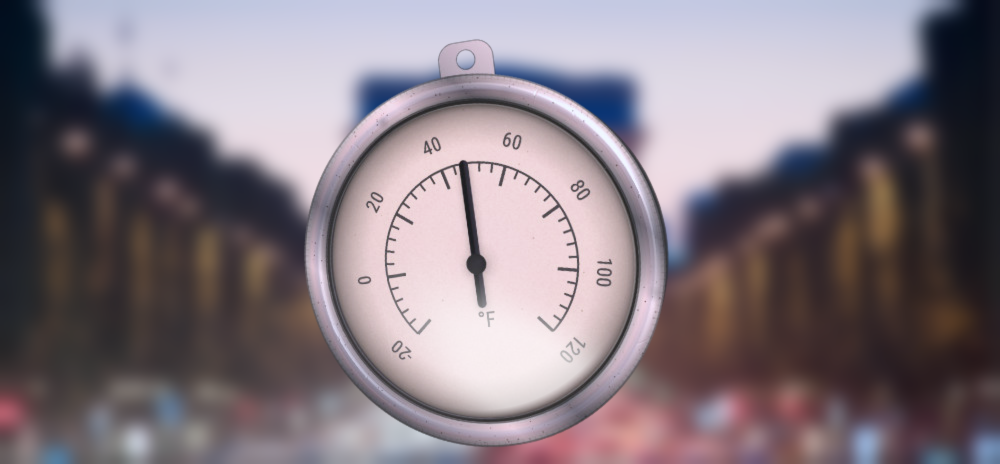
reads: value=48 unit=°F
